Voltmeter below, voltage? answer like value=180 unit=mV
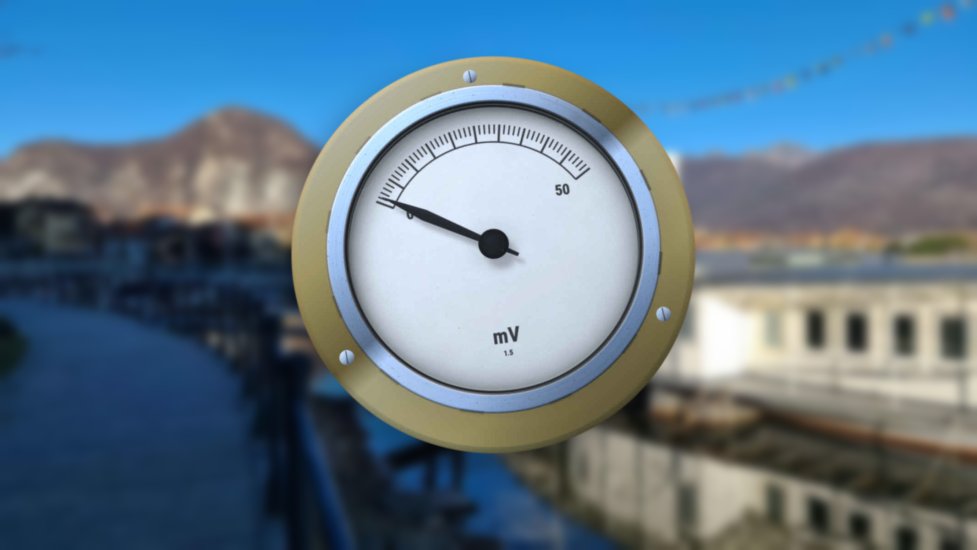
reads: value=1 unit=mV
